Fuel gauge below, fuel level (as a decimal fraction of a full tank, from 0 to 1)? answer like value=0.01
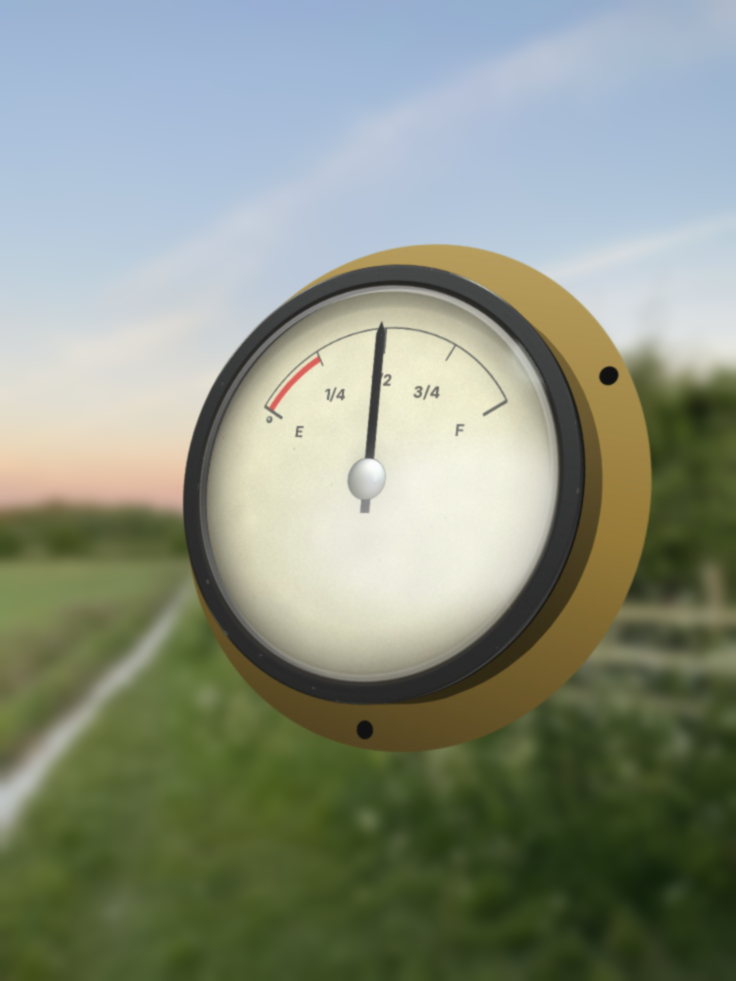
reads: value=0.5
